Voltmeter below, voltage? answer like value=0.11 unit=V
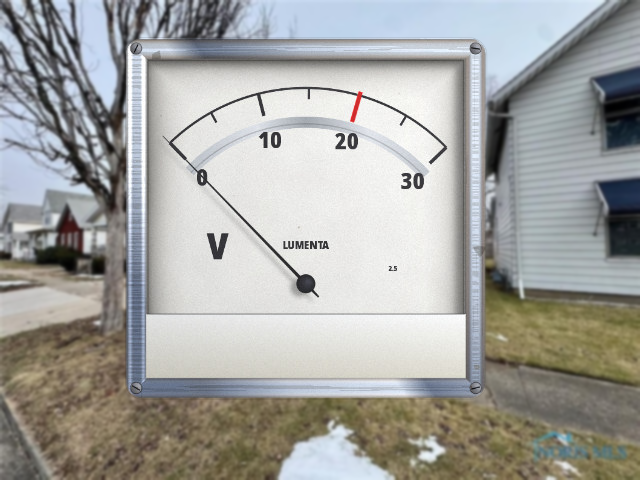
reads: value=0 unit=V
